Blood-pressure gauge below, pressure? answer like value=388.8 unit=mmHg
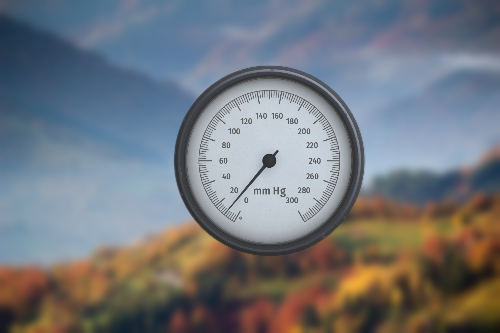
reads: value=10 unit=mmHg
